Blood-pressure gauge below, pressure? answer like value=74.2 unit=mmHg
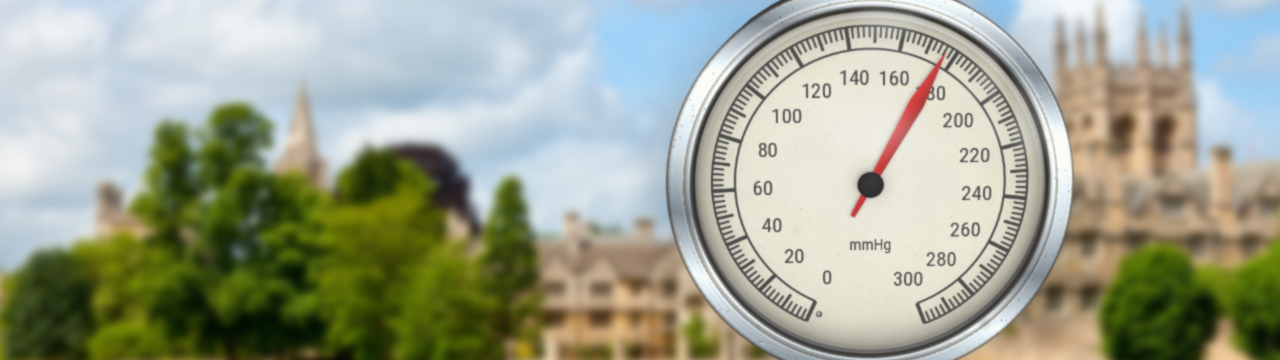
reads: value=176 unit=mmHg
